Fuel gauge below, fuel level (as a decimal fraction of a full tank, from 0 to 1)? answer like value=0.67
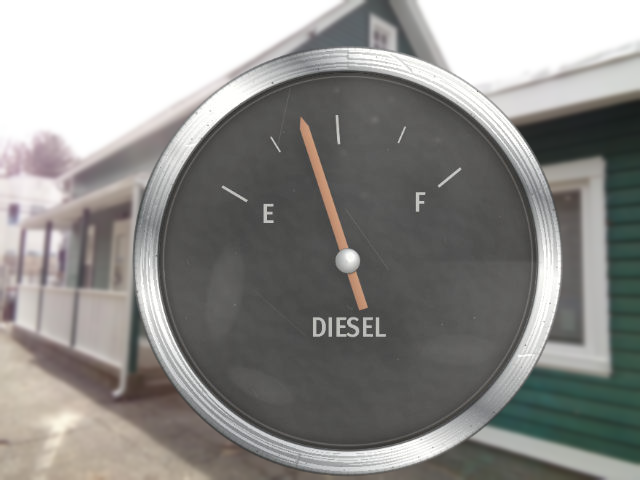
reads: value=0.375
